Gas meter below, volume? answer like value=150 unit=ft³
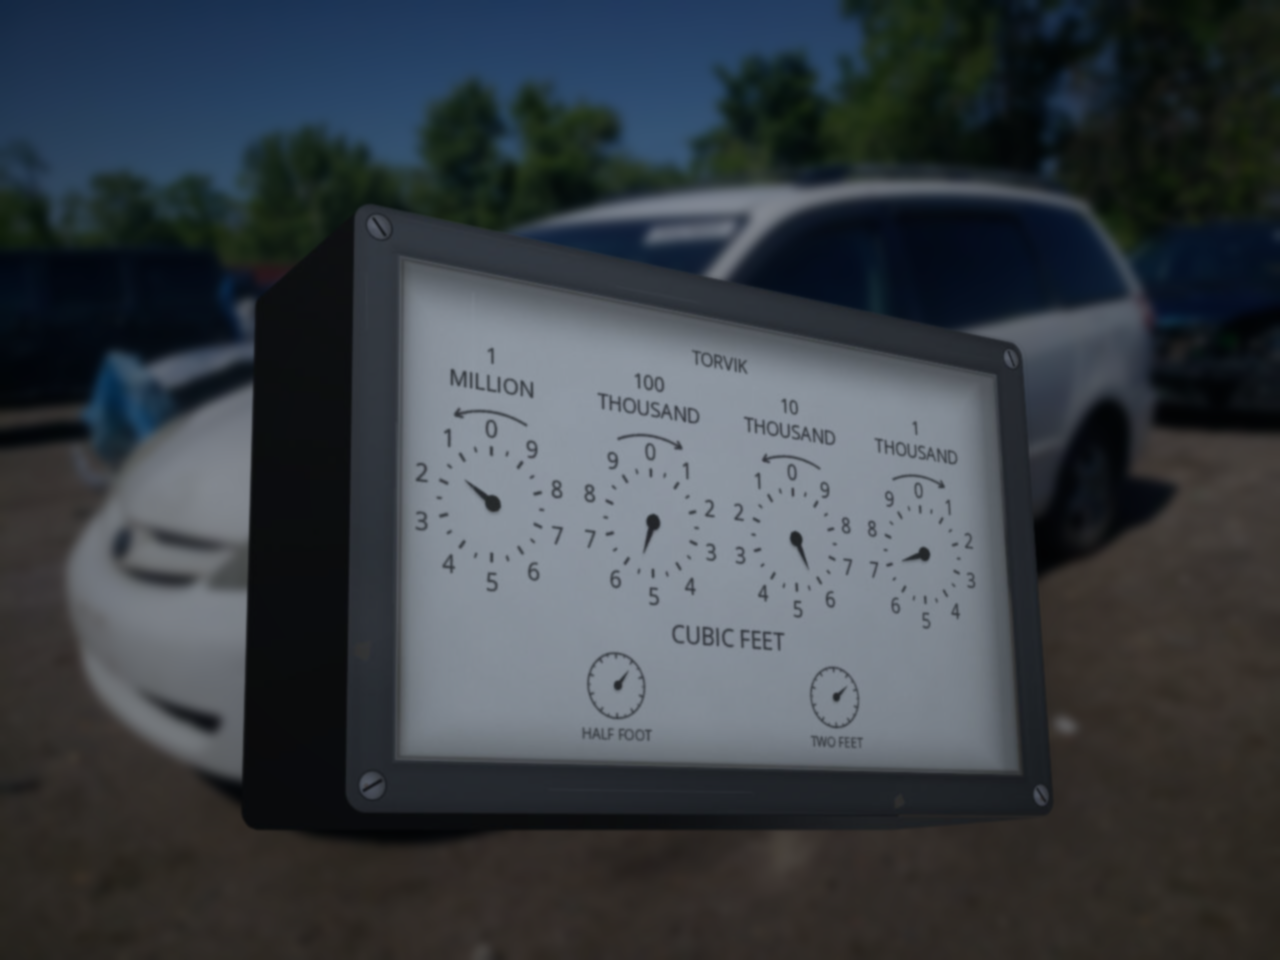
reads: value=155700 unit=ft³
